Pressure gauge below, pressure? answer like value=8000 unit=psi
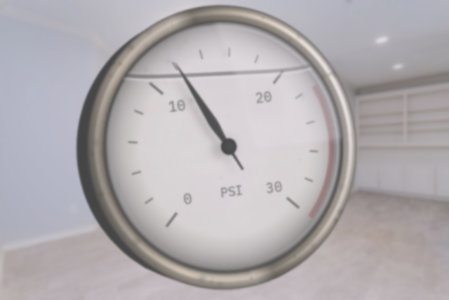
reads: value=12 unit=psi
